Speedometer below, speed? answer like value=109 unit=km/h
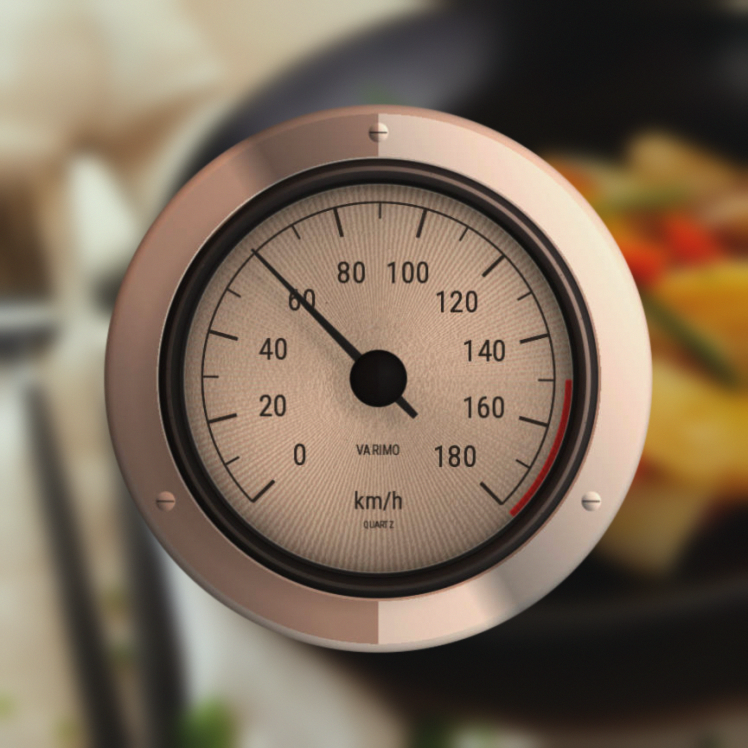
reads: value=60 unit=km/h
